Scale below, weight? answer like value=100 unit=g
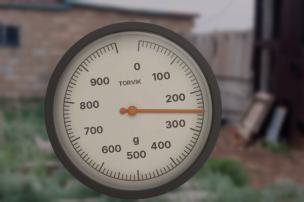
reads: value=250 unit=g
